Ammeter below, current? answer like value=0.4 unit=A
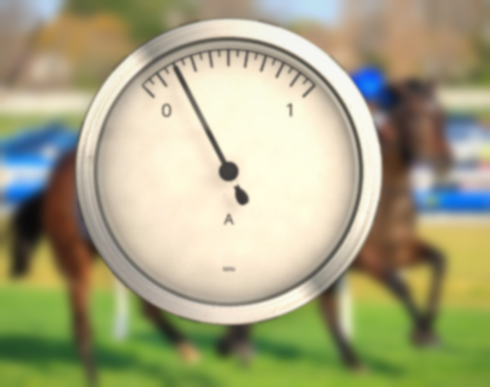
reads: value=0.2 unit=A
